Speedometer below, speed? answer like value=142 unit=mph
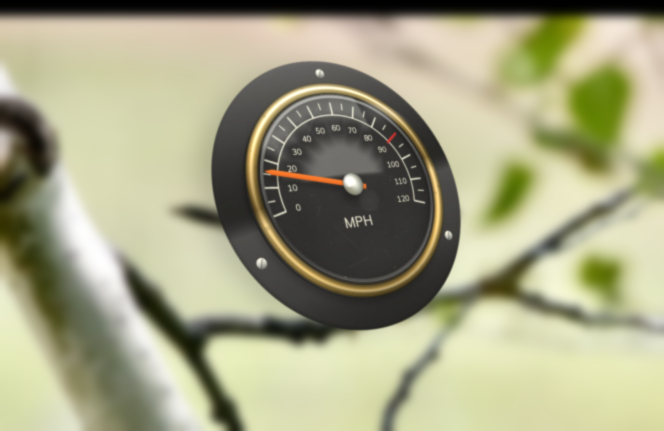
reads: value=15 unit=mph
